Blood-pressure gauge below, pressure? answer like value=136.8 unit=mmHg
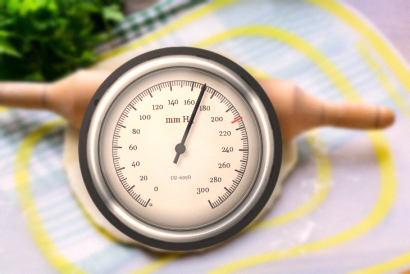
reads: value=170 unit=mmHg
